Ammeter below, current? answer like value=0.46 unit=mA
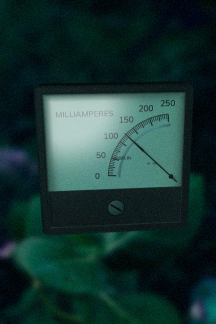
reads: value=125 unit=mA
